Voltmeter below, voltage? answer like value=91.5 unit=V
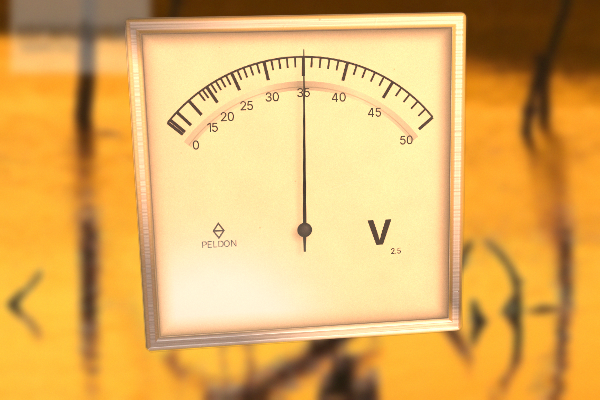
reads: value=35 unit=V
